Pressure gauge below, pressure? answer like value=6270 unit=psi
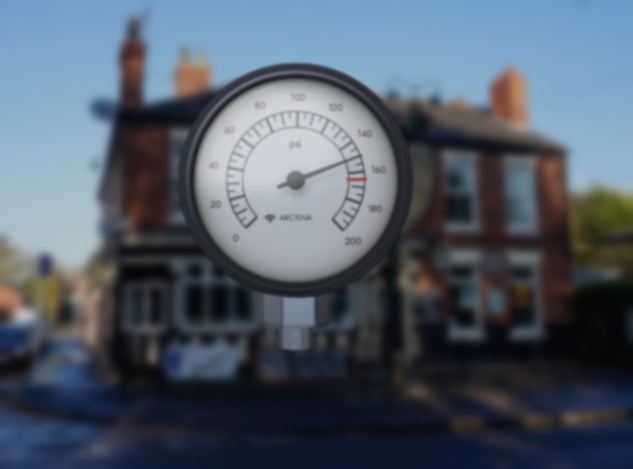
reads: value=150 unit=psi
